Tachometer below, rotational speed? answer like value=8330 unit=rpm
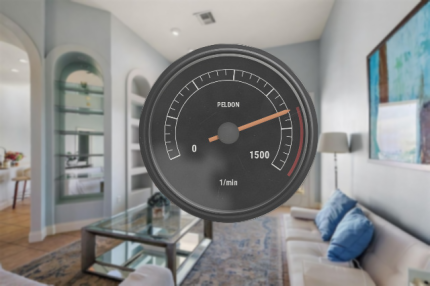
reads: value=1150 unit=rpm
